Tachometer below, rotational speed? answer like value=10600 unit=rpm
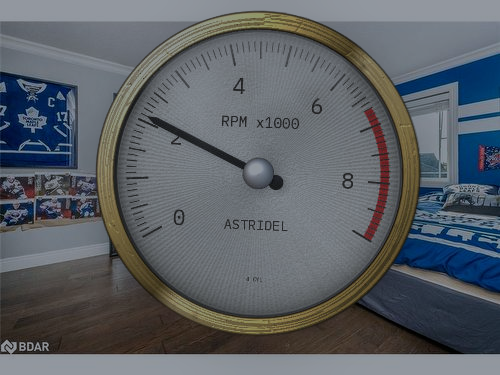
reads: value=2100 unit=rpm
